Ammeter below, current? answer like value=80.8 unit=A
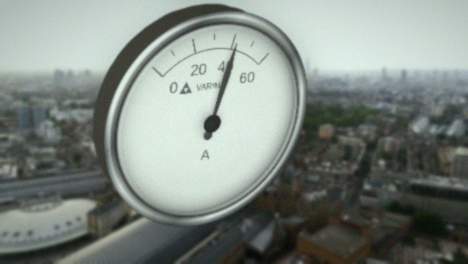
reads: value=40 unit=A
